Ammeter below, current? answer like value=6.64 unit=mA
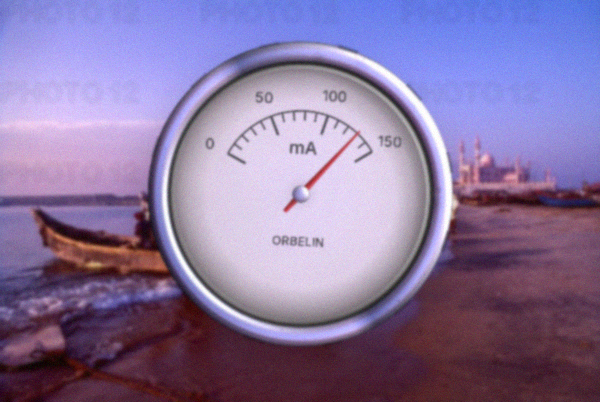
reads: value=130 unit=mA
